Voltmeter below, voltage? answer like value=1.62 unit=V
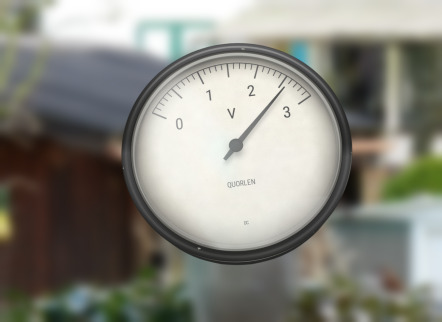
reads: value=2.6 unit=V
